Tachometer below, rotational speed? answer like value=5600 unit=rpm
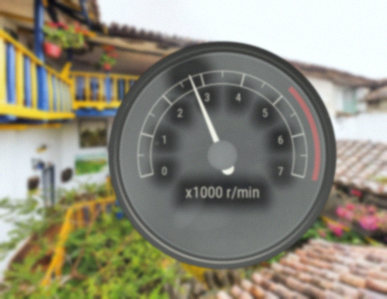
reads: value=2750 unit=rpm
